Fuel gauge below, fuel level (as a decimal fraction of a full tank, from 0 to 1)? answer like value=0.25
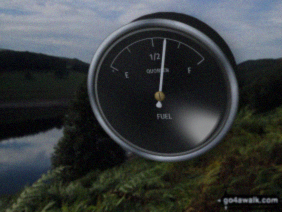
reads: value=0.625
